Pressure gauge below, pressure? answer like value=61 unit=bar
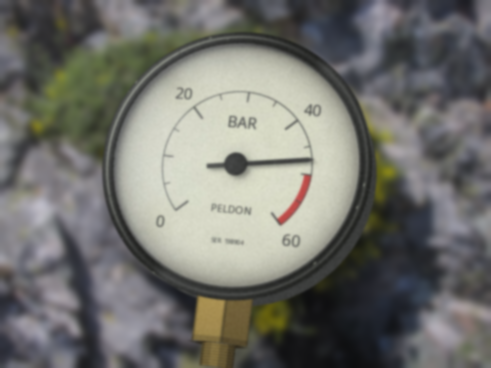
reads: value=47.5 unit=bar
